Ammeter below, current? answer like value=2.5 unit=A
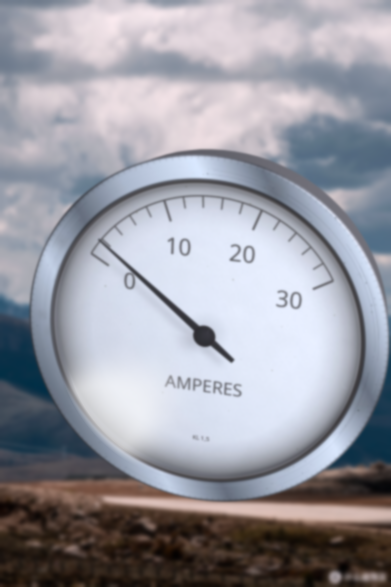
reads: value=2 unit=A
